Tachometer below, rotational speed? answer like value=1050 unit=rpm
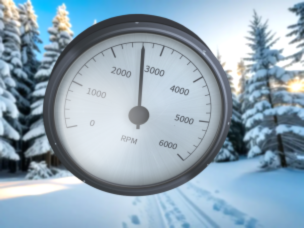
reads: value=2600 unit=rpm
